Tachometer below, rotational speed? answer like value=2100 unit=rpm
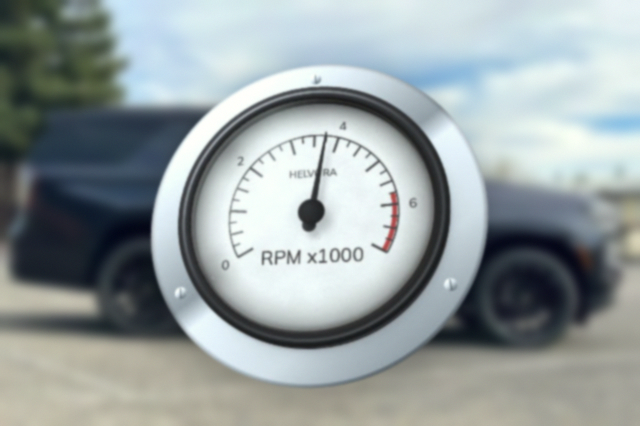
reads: value=3750 unit=rpm
